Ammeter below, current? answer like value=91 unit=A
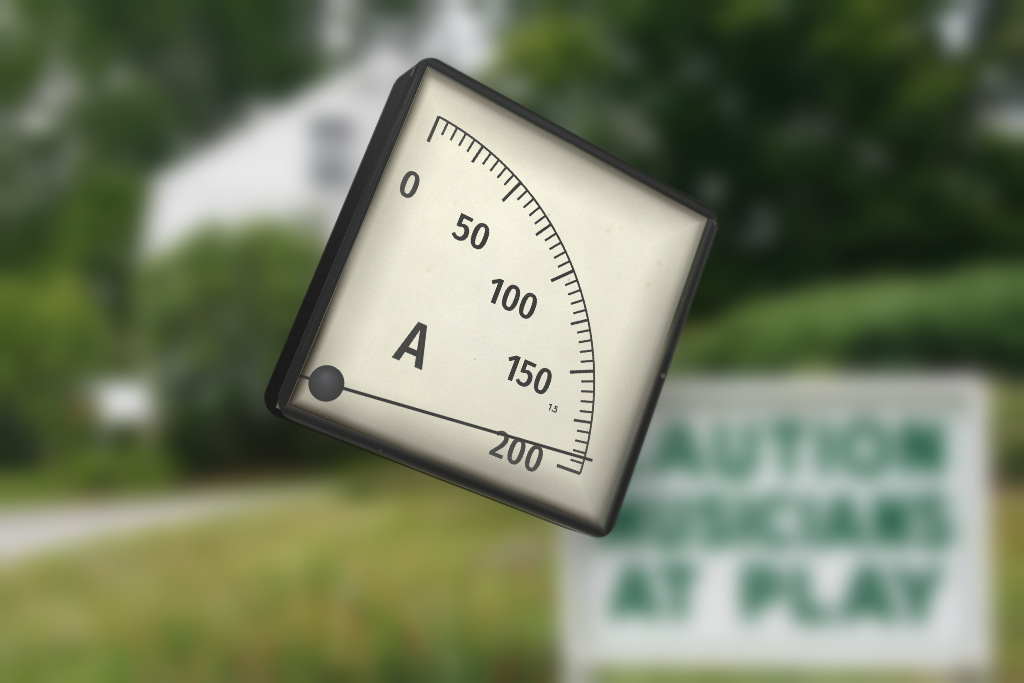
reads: value=192.5 unit=A
